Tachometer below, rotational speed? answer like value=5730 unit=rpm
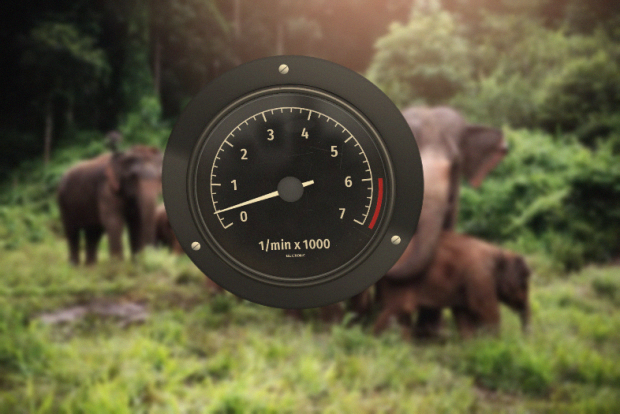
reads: value=400 unit=rpm
